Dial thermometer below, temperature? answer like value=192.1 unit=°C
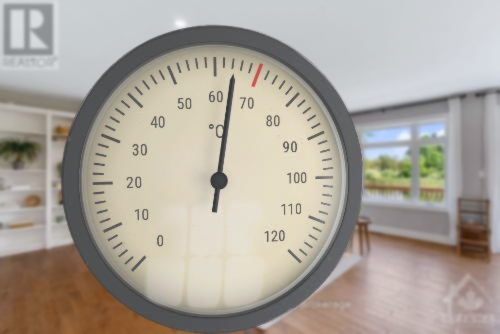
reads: value=64 unit=°C
